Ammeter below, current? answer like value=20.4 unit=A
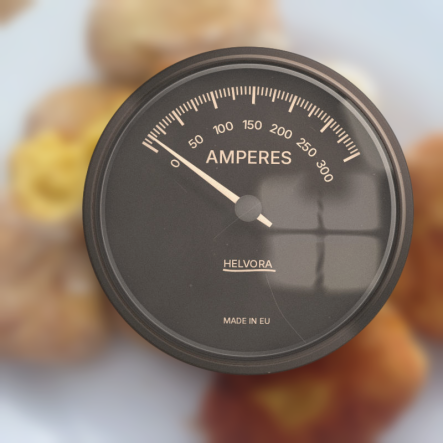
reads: value=10 unit=A
